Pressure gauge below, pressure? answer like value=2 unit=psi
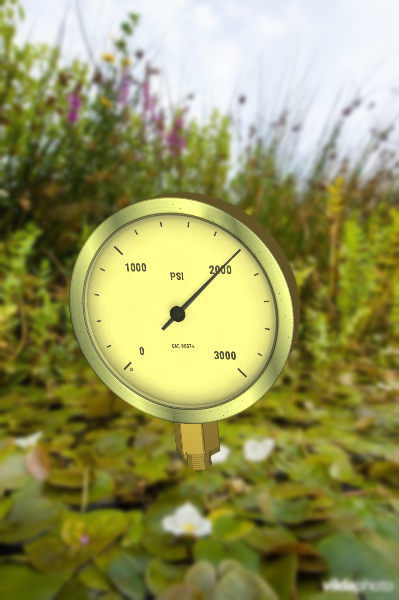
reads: value=2000 unit=psi
